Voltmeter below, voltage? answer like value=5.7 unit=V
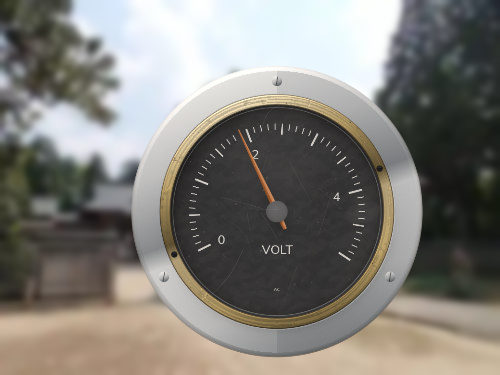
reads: value=1.9 unit=V
